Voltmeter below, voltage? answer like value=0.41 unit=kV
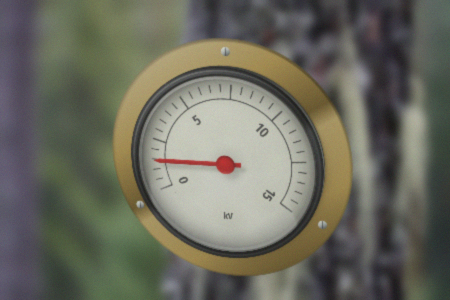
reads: value=1.5 unit=kV
